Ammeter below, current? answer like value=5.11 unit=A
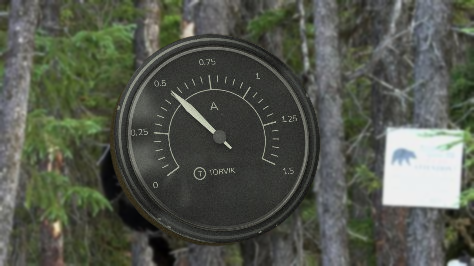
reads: value=0.5 unit=A
